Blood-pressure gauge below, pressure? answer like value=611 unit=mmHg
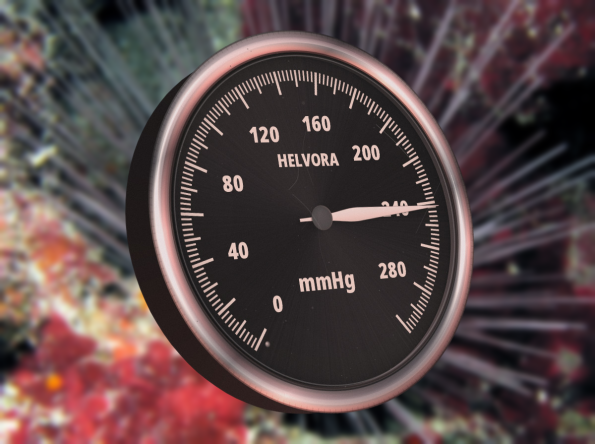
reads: value=242 unit=mmHg
